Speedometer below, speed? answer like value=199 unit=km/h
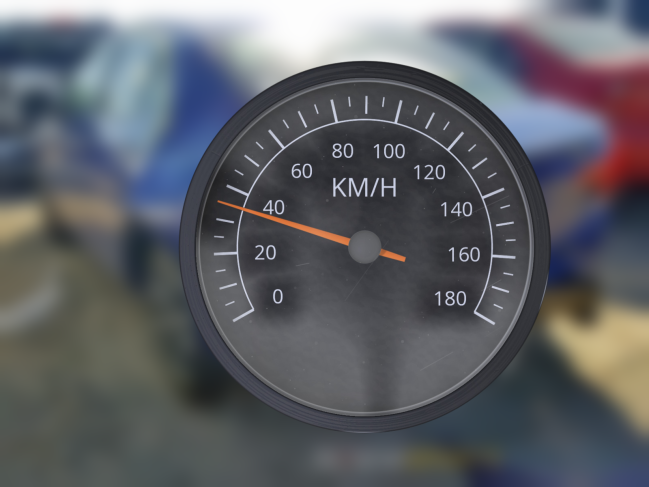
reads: value=35 unit=km/h
